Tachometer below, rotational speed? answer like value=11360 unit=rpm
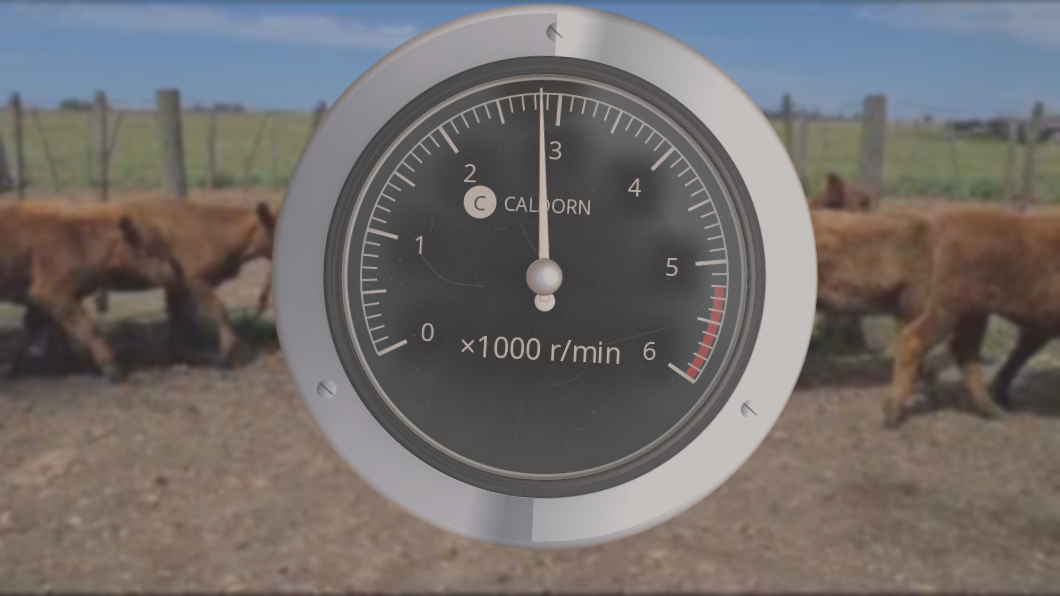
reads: value=2850 unit=rpm
